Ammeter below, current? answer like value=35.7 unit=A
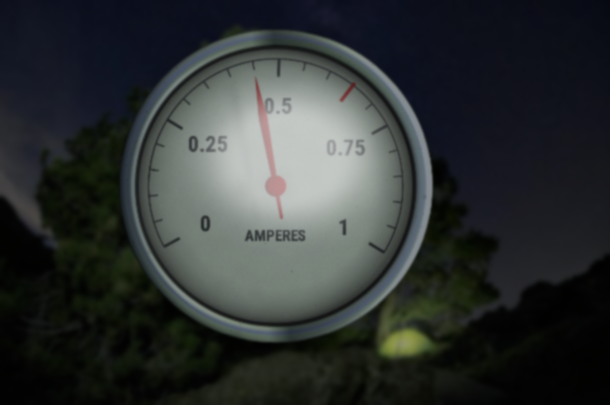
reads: value=0.45 unit=A
